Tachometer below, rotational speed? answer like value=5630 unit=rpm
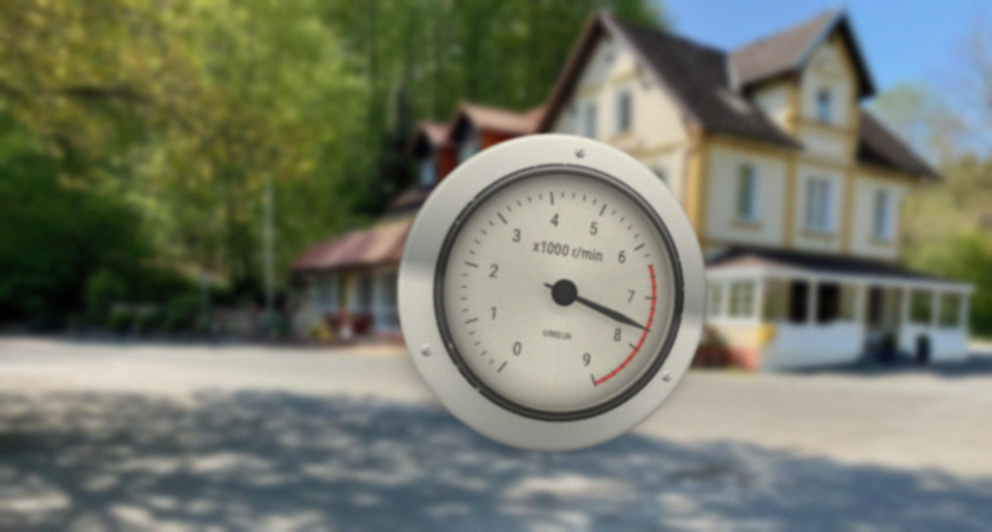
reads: value=7600 unit=rpm
